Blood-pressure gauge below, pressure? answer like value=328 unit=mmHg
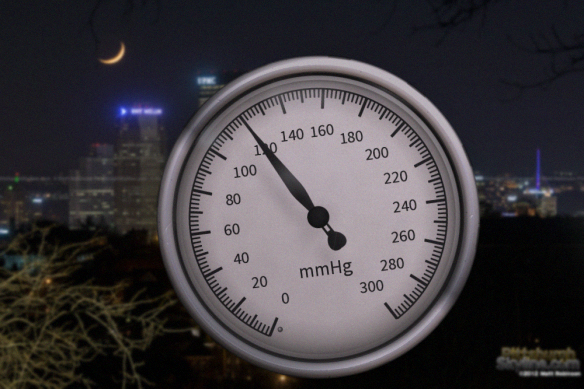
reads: value=120 unit=mmHg
